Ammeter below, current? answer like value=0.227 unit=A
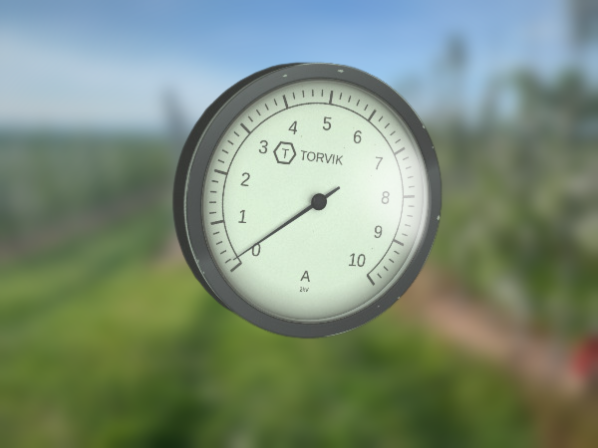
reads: value=0.2 unit=A
